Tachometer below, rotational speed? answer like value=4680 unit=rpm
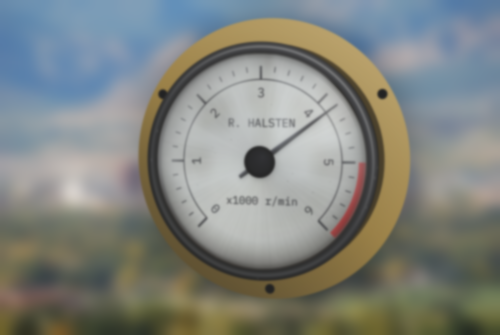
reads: value=4200 unit=rpm
